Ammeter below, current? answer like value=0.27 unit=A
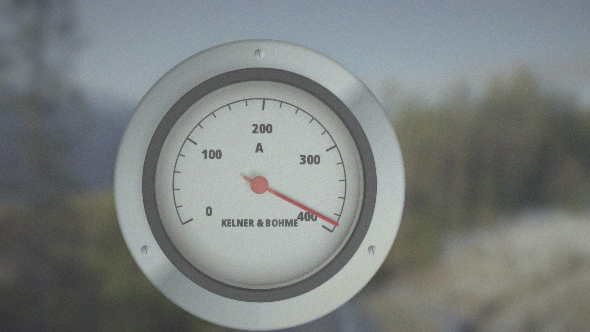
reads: value=390 unit=A
